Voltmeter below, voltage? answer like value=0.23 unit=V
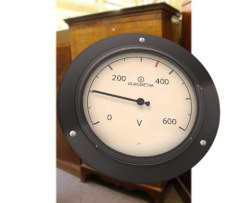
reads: value=100 unit=V
